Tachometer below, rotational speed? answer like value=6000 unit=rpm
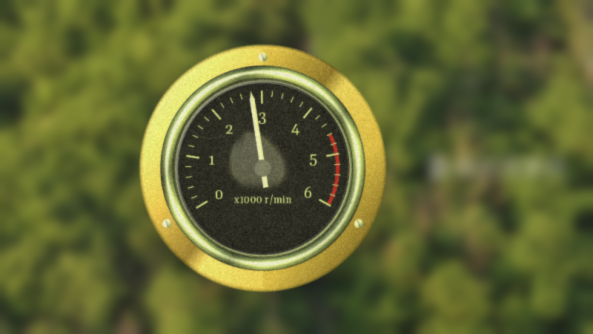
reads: value=2800 unit=rpm
